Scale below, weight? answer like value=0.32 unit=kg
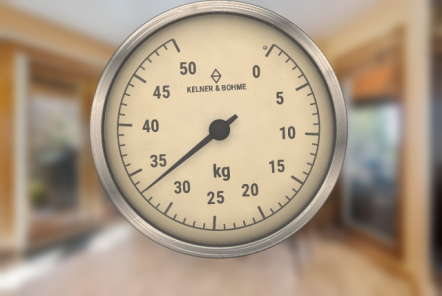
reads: value=33 unit=kg
